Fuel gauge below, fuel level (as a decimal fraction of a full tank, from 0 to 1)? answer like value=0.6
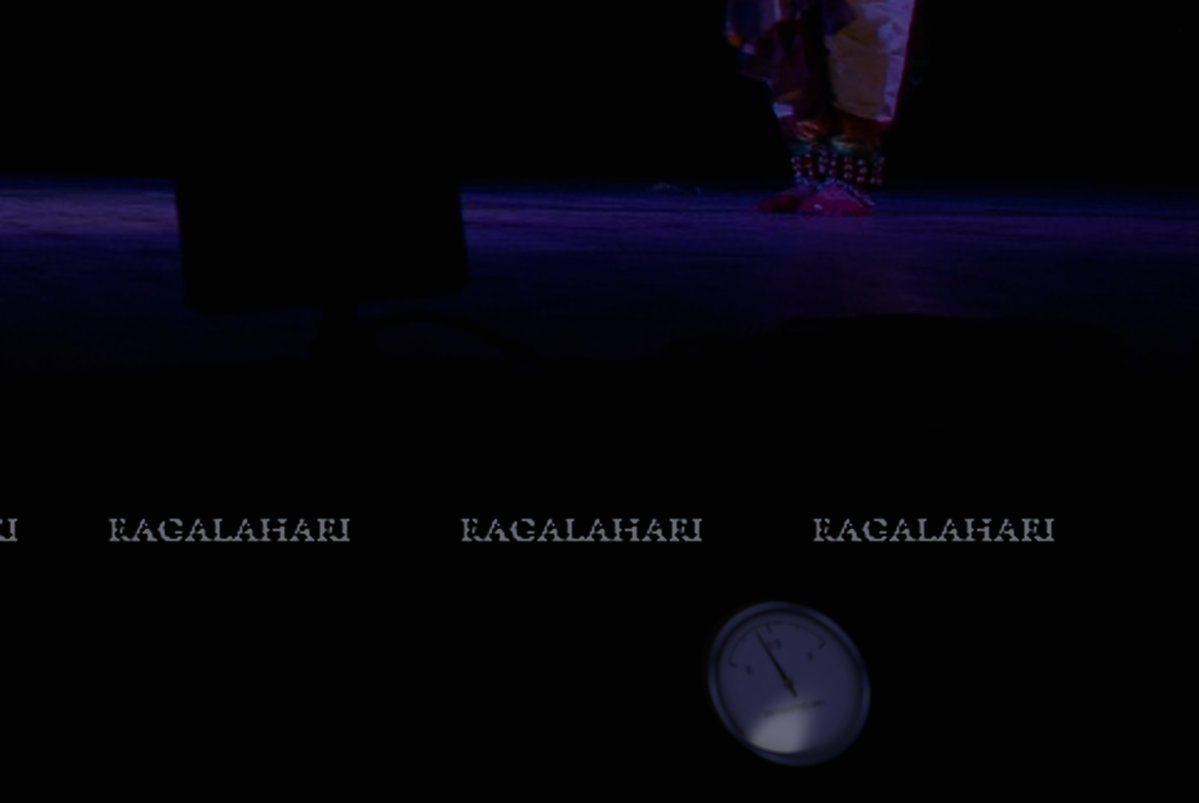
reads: value=0.375
